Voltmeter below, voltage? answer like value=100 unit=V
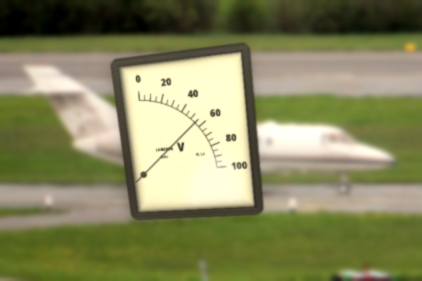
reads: value=55 unit=V
